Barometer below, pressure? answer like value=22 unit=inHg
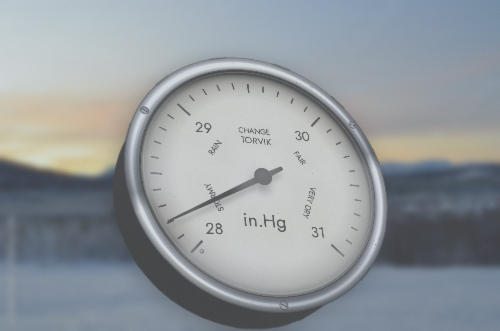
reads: value=28.2 unit=inHg
